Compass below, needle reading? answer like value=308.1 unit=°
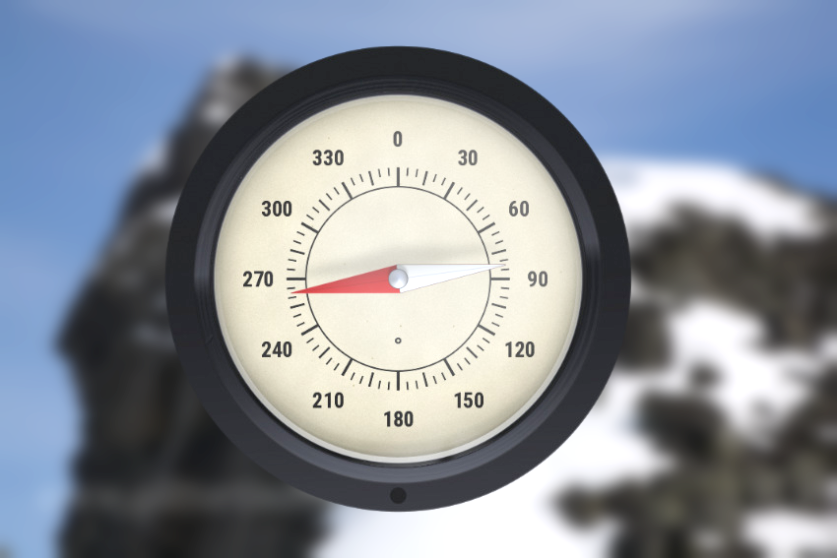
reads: value=262.5 unit=°
